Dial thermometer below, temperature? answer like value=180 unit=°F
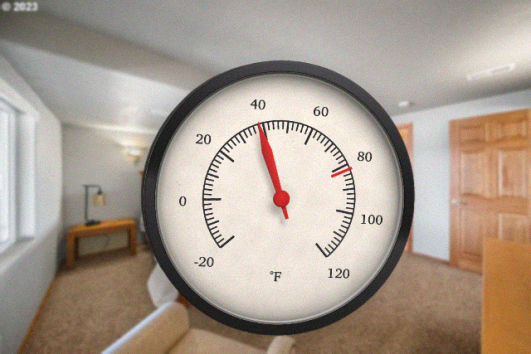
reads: value=38 unit=°F
